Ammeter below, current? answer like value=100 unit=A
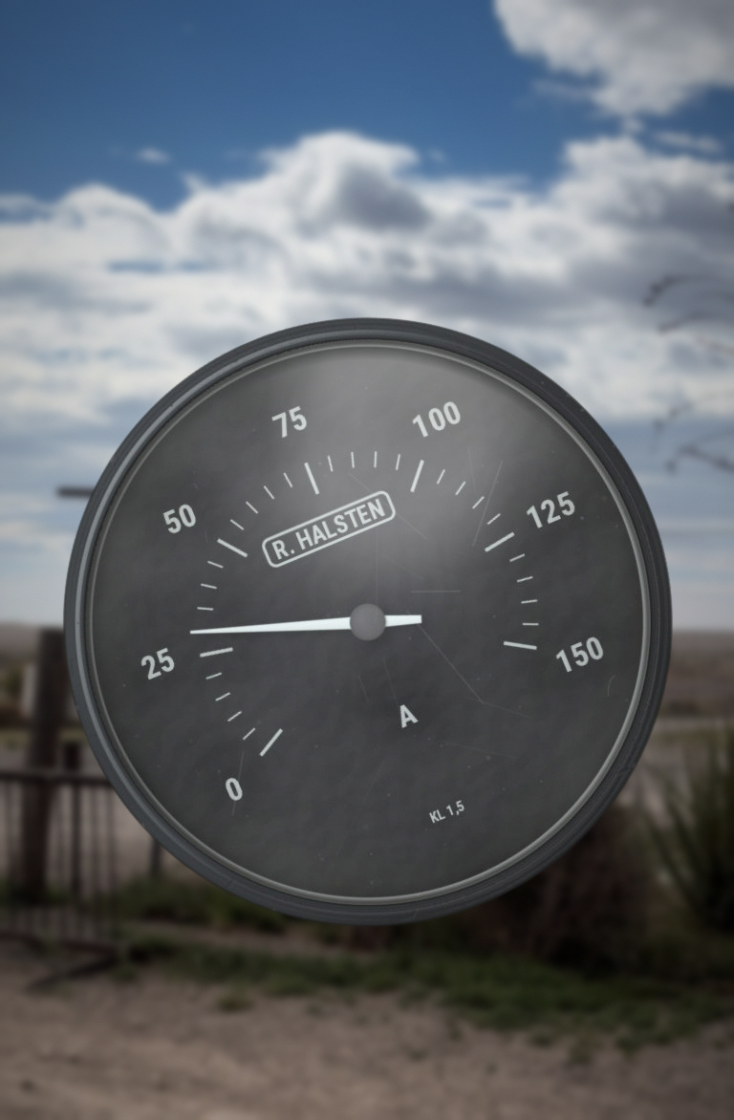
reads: value=30 unit=A
